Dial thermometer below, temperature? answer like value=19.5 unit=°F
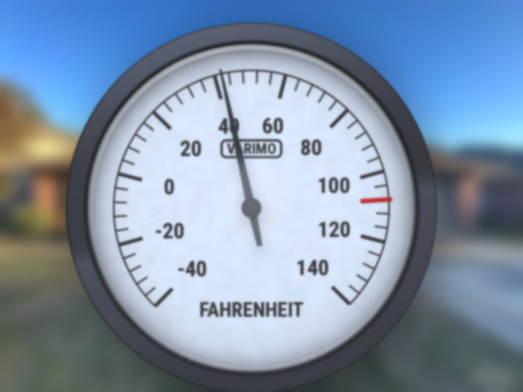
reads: value=42 unit=°F
